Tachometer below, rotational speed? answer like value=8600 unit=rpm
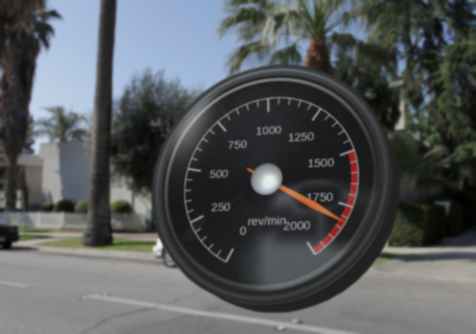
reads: value=1825 unit=rpm
